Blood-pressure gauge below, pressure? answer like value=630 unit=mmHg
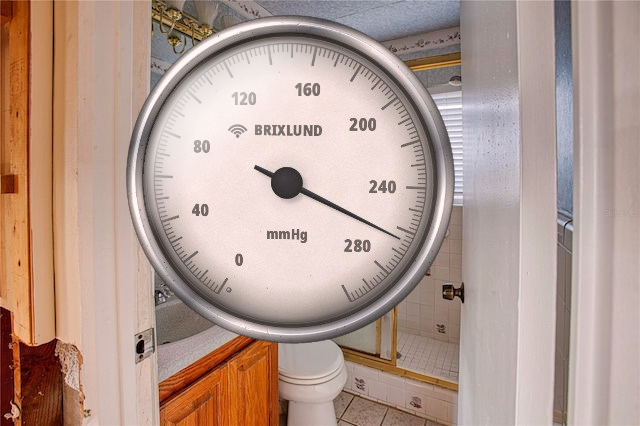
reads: value=264 unit=mmHg
